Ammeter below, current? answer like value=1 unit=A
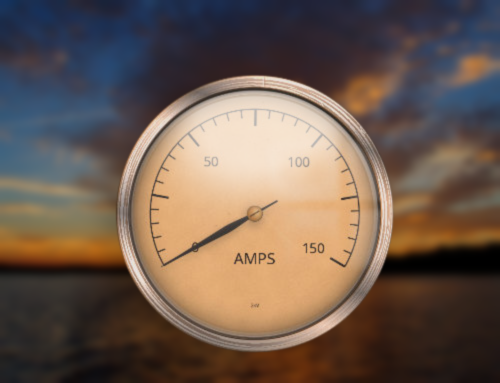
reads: value=0 unit=A
